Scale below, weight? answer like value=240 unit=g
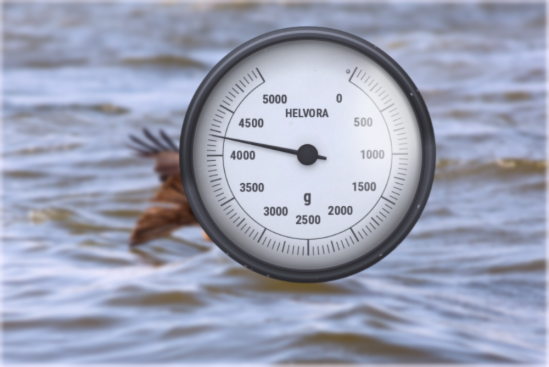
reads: value=4200 unit=g
